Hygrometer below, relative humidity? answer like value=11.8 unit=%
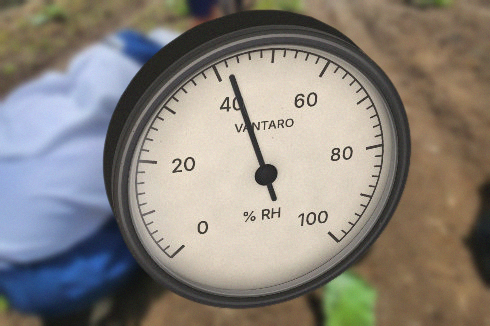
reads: value=42 unit=%
